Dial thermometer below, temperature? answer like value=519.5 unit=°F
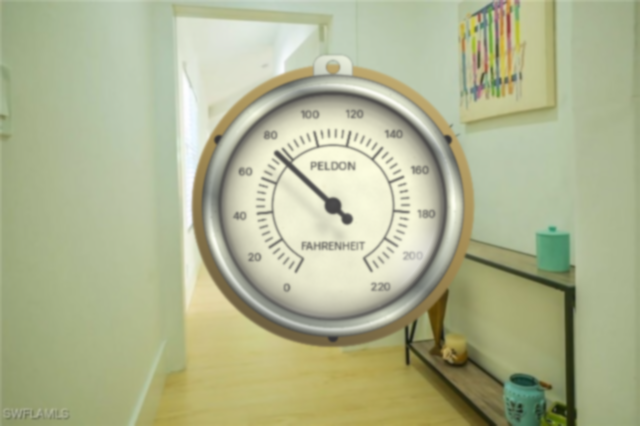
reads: value=76 unit=°F
